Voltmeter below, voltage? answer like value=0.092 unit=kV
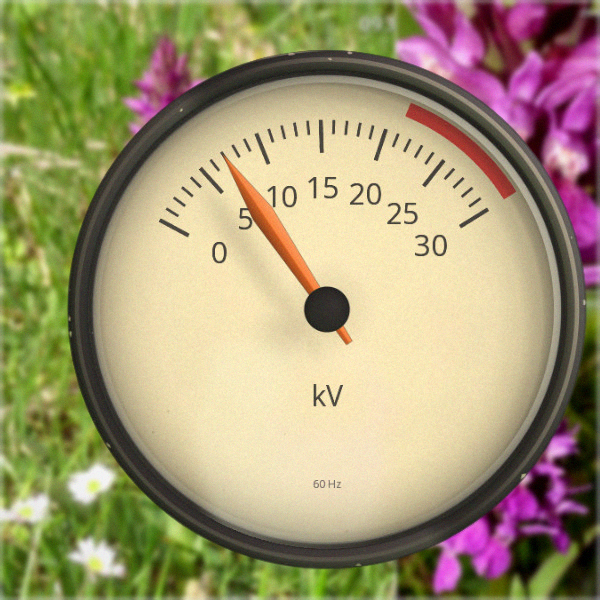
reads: value=7 unit=kV
